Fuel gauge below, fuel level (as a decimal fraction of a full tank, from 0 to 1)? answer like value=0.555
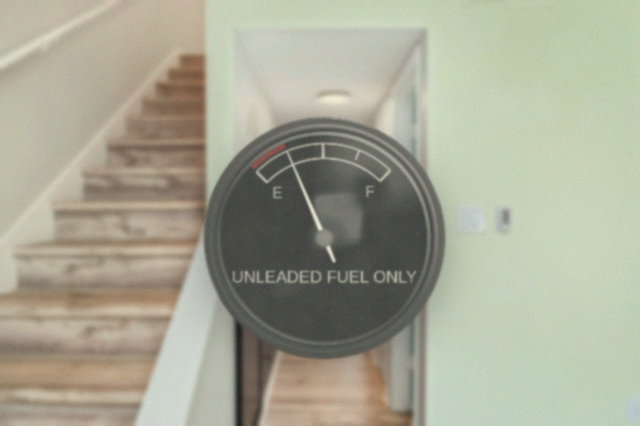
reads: value=0.25
